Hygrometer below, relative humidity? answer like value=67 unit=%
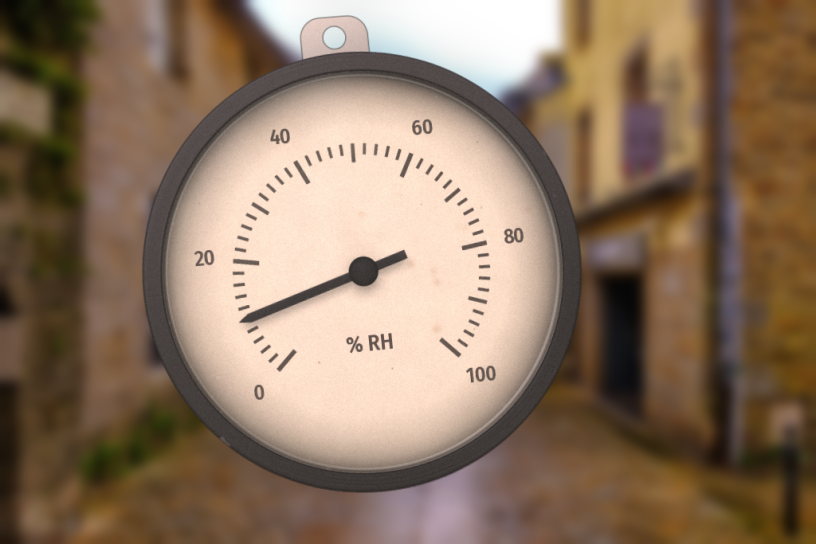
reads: value=10 unit=%
